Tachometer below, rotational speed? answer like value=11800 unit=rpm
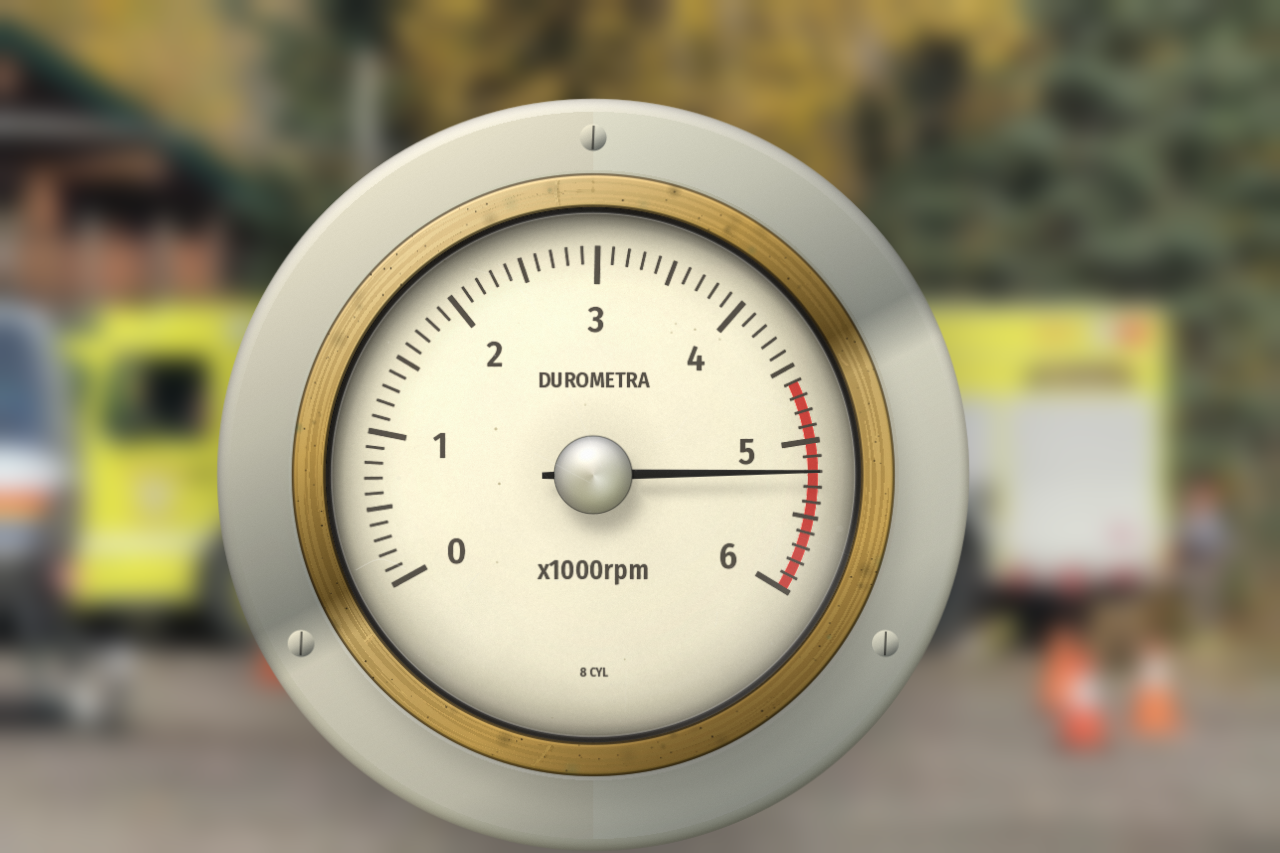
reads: value=5200 unit=rpm
